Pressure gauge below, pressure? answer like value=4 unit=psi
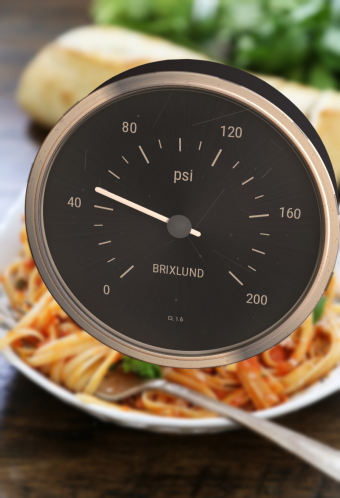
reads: value=50 unit=psi
